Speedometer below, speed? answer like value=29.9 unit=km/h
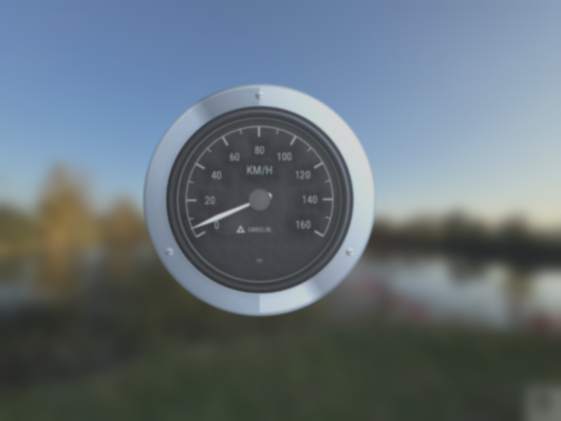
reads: value=5 unit=km/h
